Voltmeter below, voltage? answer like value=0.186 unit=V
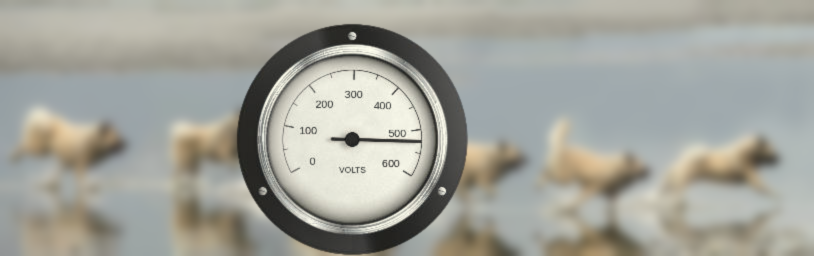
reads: value=525 unit=V
